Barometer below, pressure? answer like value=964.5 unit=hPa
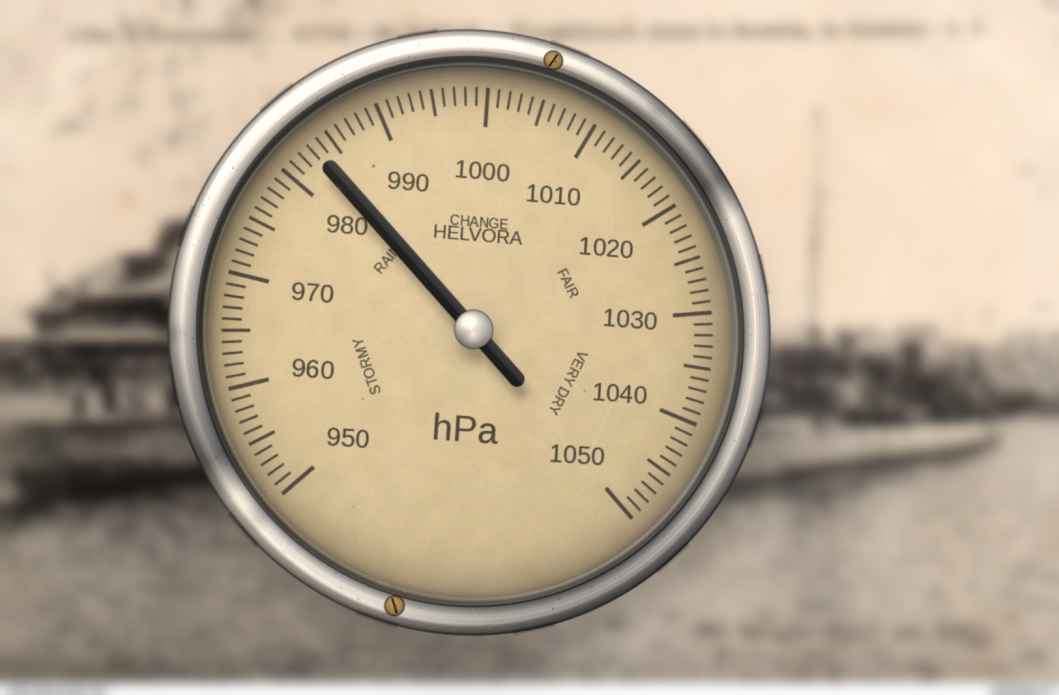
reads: value=983 unit=hPa
